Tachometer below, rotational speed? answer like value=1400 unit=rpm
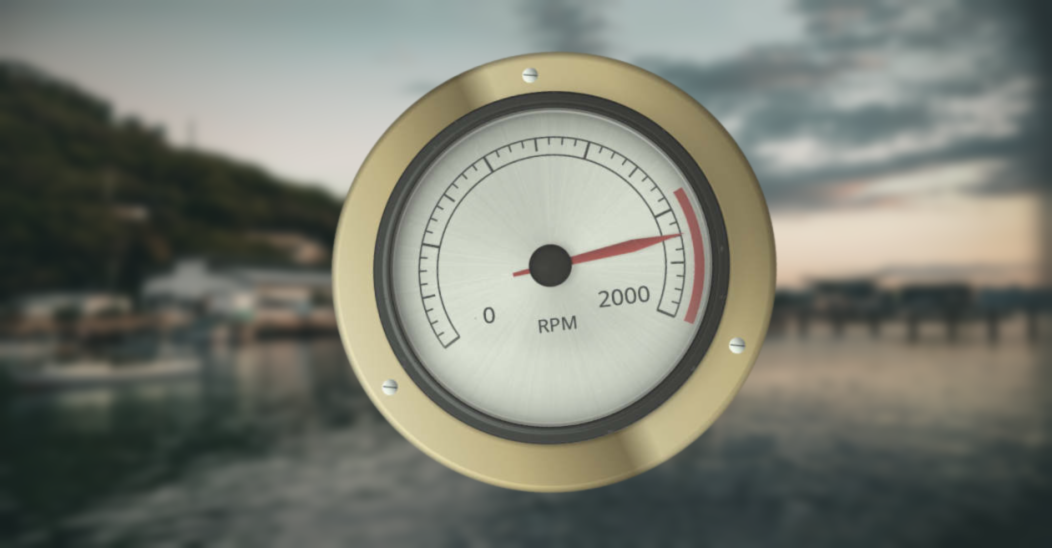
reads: value=1700 unit=rpm
